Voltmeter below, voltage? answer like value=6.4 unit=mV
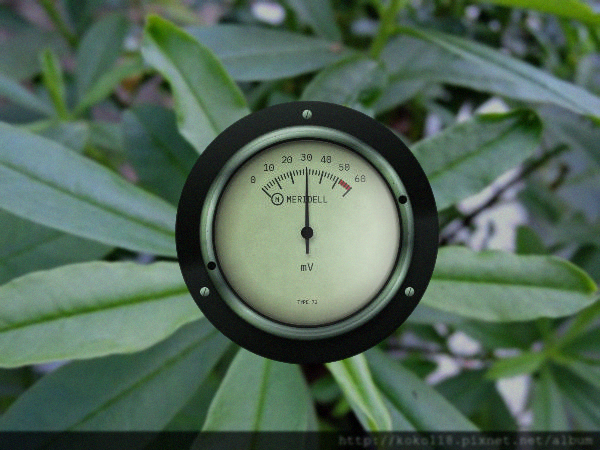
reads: value=30 unit=mV
